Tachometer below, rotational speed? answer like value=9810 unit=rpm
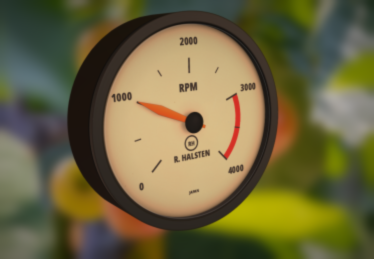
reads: value=1000 unit=rpm
